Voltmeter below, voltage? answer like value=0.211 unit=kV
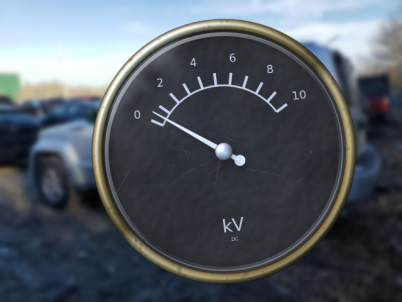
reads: value=0.5 unit=kV
